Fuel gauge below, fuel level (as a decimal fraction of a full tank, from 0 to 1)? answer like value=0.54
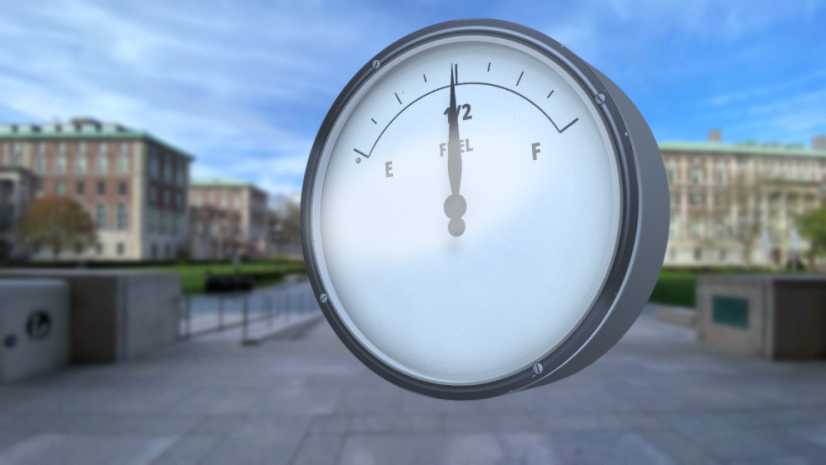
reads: value=0.5
